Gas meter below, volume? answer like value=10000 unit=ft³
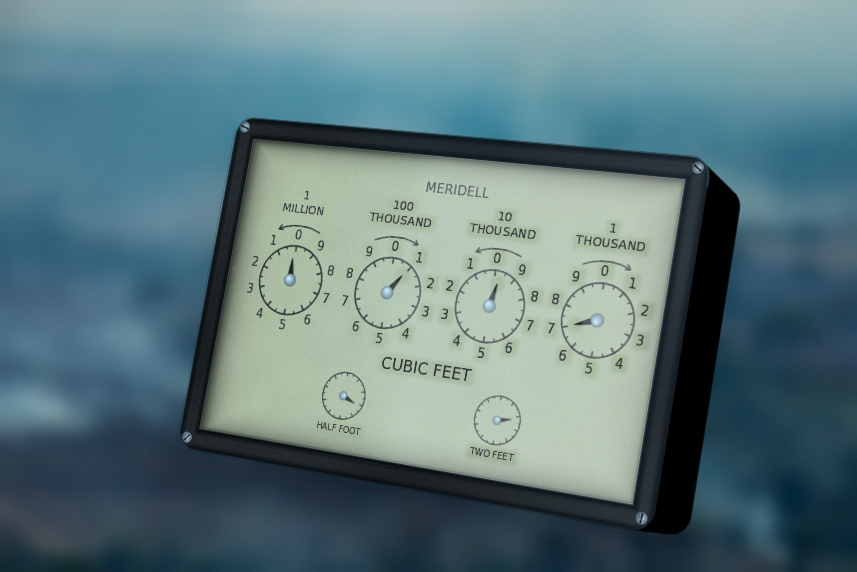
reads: value=9700 unit=ft³
